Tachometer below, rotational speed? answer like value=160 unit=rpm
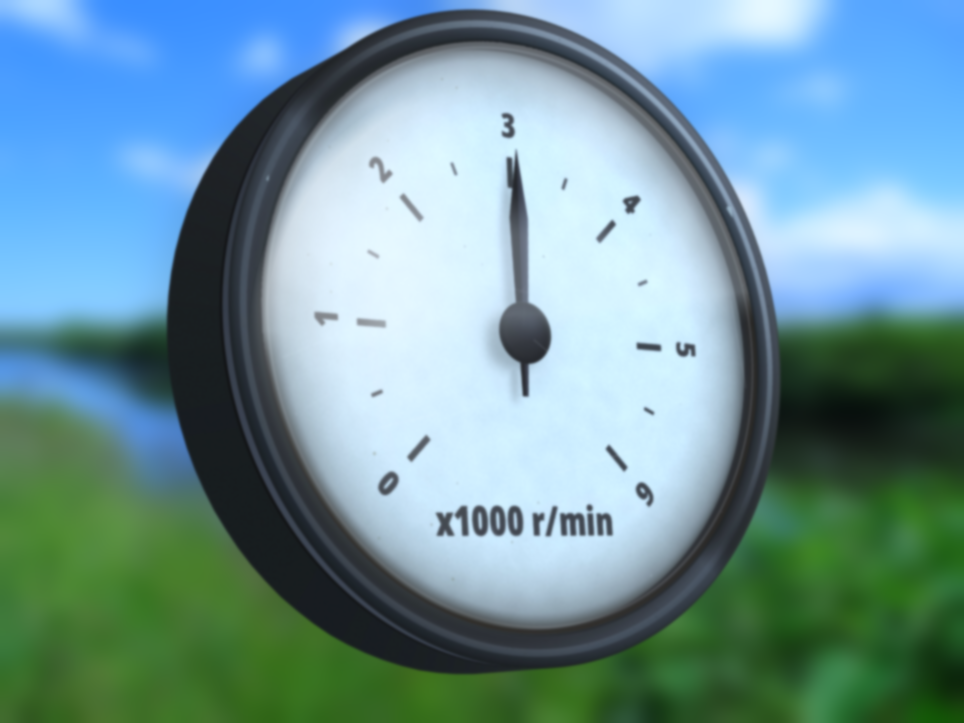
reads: value=3000 unit=rpm
